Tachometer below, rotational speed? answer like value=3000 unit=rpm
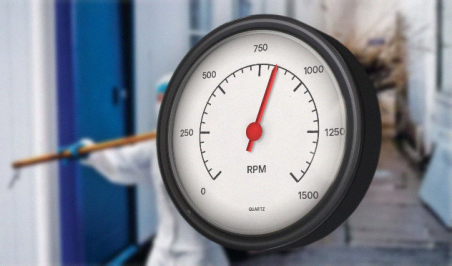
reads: value=850 unit=rpm
